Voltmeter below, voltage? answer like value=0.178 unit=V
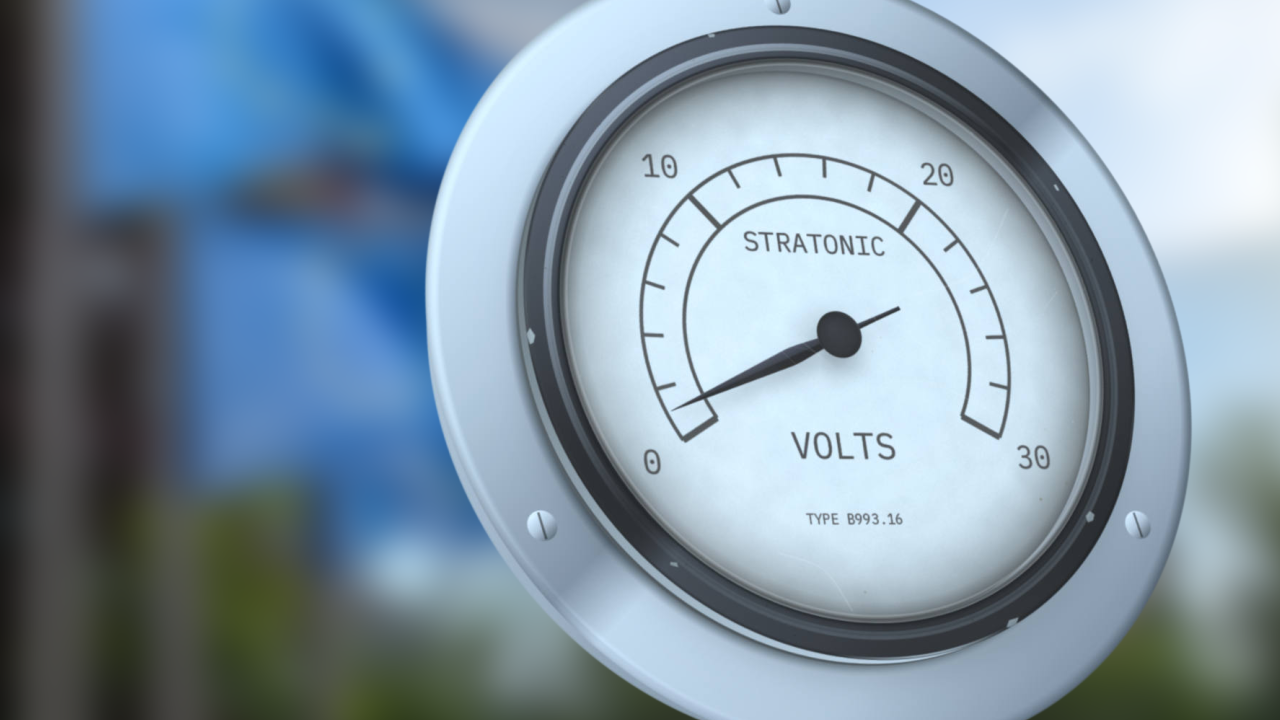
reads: value=1 unit=V
